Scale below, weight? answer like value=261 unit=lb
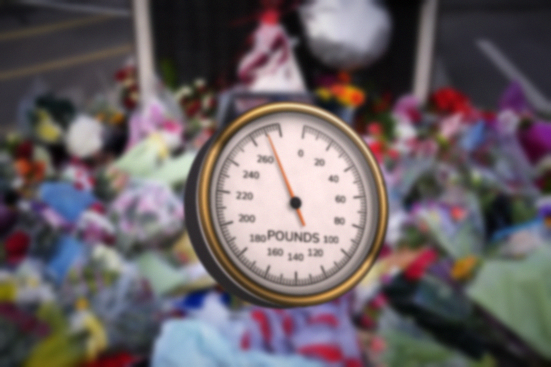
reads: value=270 unit=lb
